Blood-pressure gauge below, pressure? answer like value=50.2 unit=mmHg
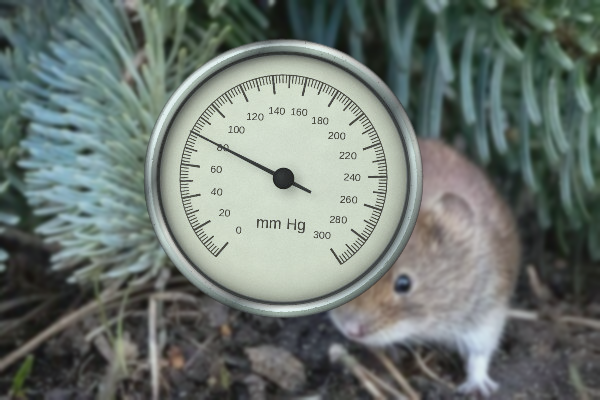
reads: value=80 unit=mmHg
